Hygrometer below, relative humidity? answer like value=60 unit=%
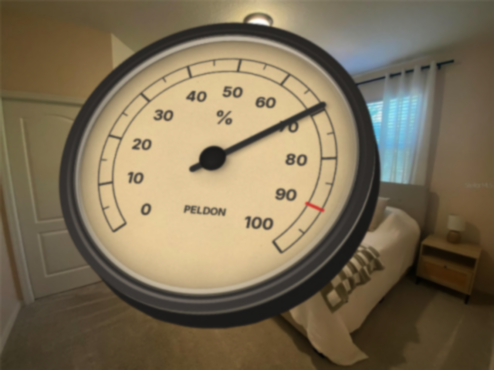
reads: value=70 unit=%
